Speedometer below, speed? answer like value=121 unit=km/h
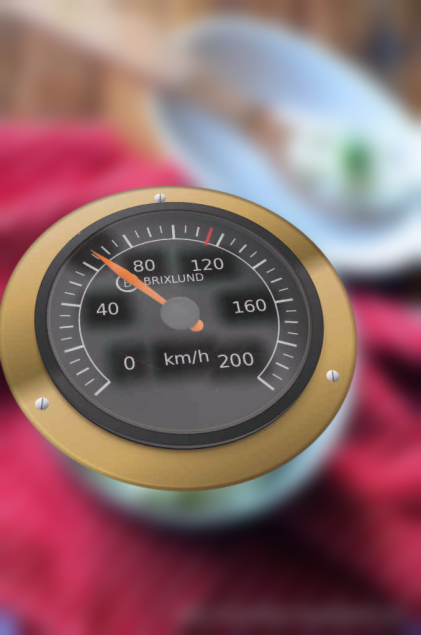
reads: value=65 unit=km/h
